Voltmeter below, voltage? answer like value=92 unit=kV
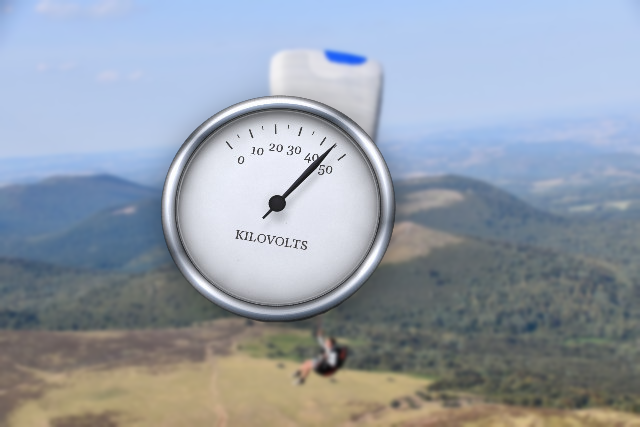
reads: value=45 unit=kV
